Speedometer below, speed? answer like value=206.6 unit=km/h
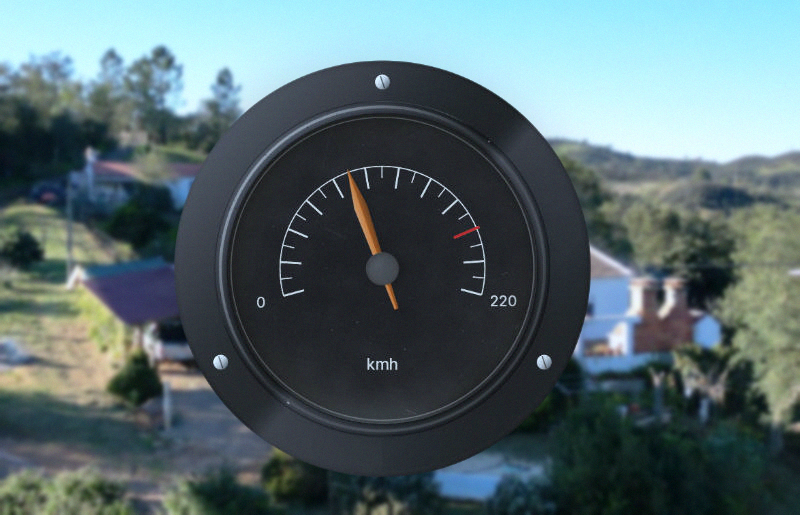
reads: value=90 unit=km/h
